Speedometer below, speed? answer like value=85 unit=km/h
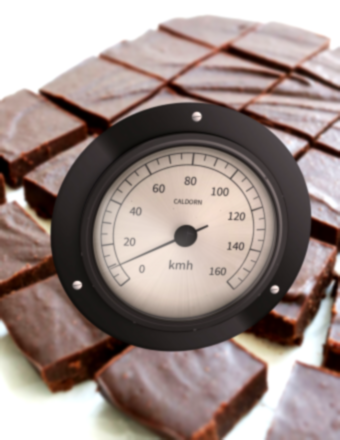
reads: value=10 unit=km/h
